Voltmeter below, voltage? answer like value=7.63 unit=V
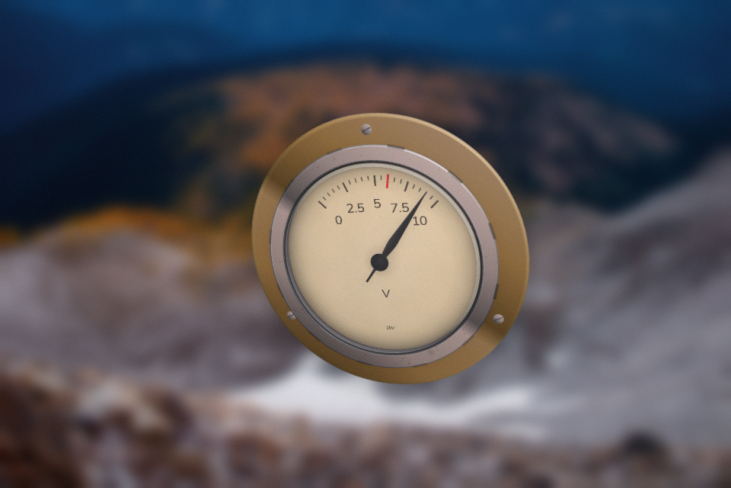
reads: value=9 unit=V
